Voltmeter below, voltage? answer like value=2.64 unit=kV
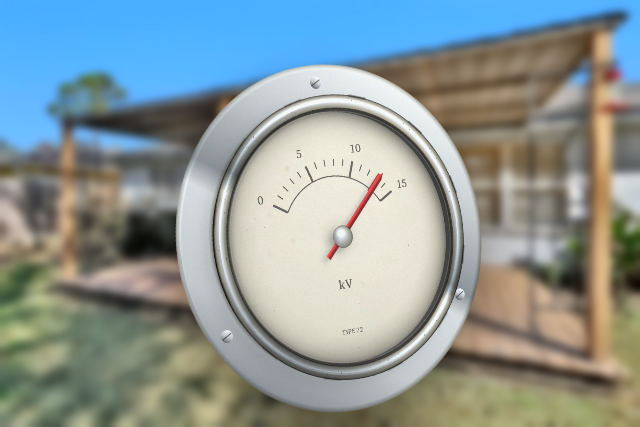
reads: value=13 unit=kV
